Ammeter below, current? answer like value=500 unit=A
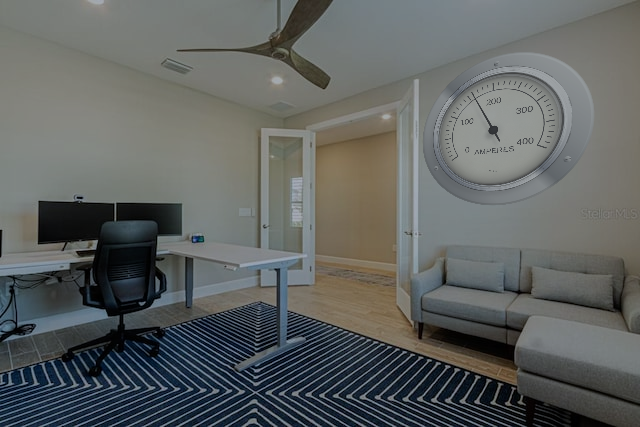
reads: value=160 unit=A
